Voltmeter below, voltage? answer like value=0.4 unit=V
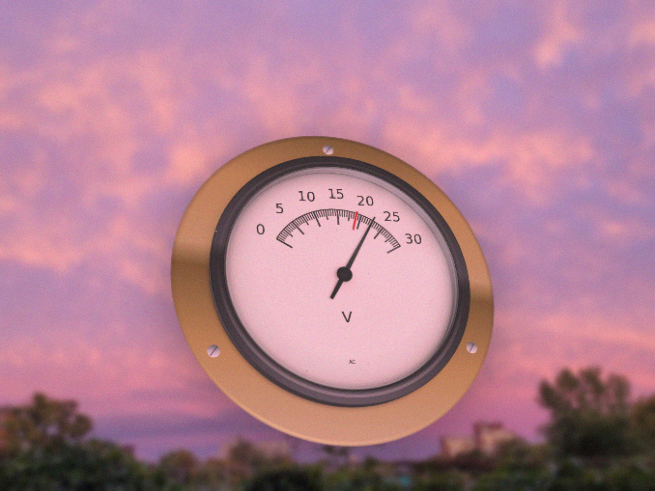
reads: value=22.5 unit=V
